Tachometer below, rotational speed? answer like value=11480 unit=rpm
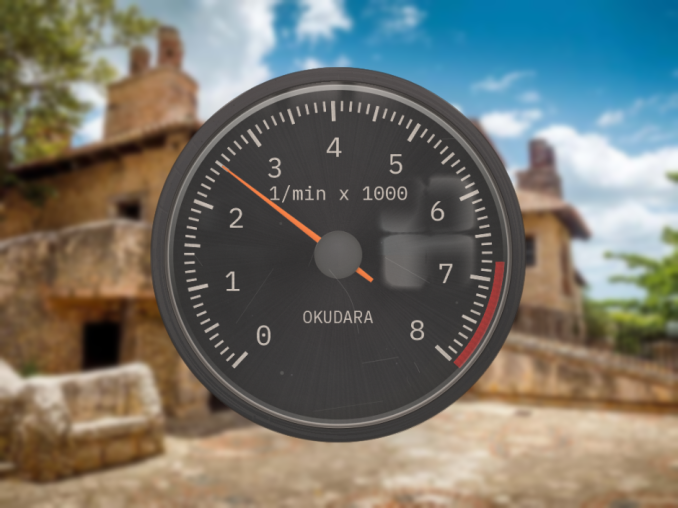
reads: value=2500 unit=rpm
